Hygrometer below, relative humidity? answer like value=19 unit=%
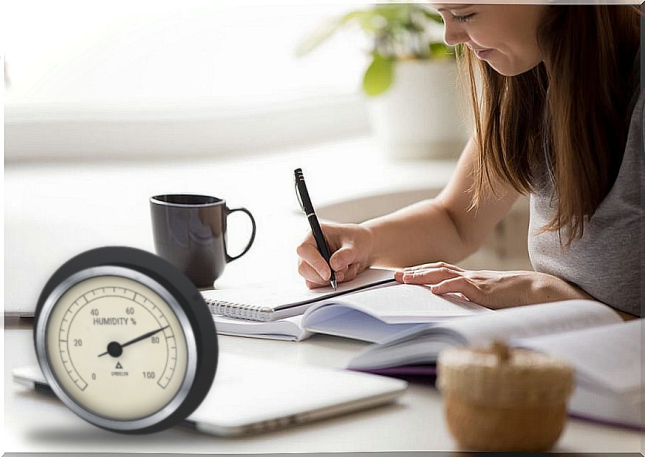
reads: value=76 unit=%
